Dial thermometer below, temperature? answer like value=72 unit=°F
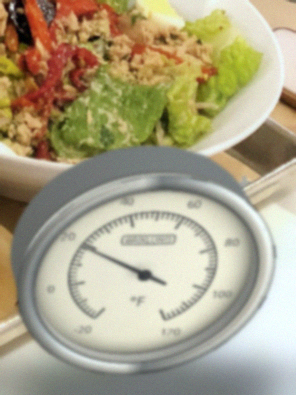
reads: value=20 unit=°F
